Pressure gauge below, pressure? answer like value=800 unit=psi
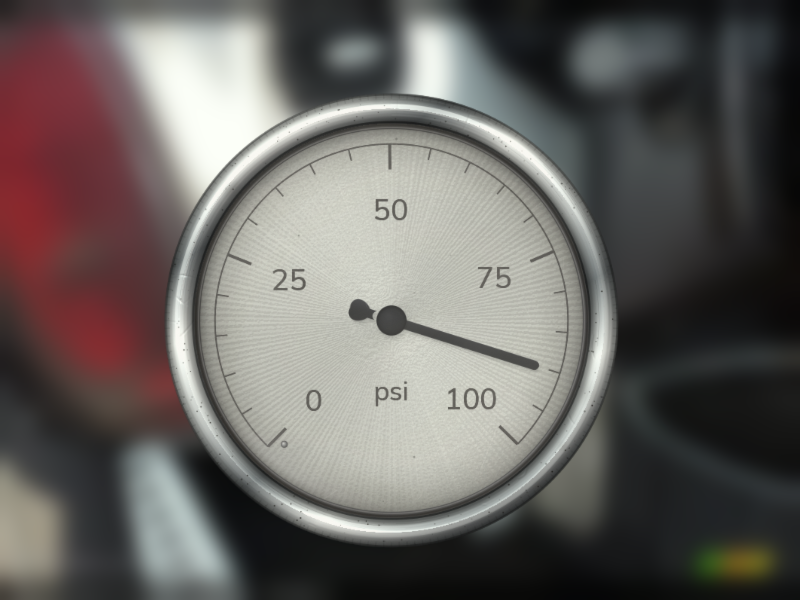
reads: value=90 unit=psi
